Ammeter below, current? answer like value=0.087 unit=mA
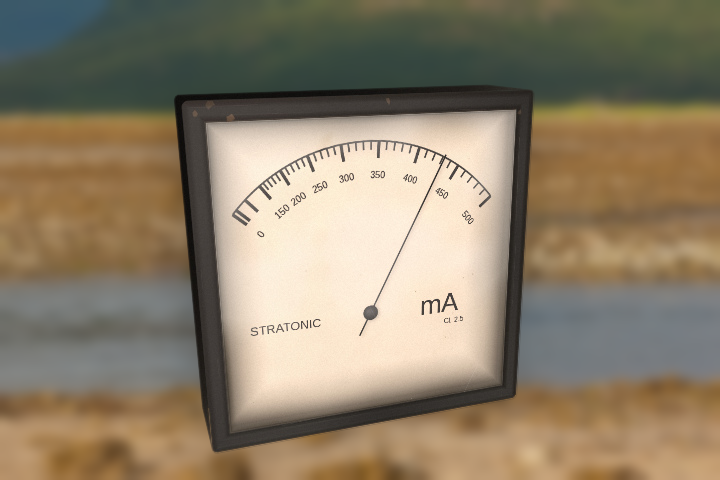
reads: value=430 unit=mA
